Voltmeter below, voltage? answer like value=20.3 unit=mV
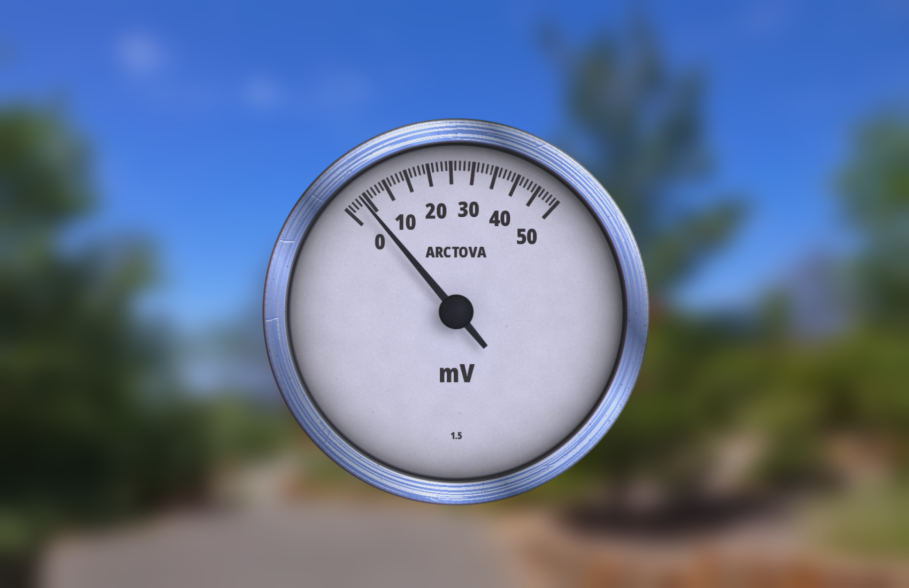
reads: value=4 unit=mV
